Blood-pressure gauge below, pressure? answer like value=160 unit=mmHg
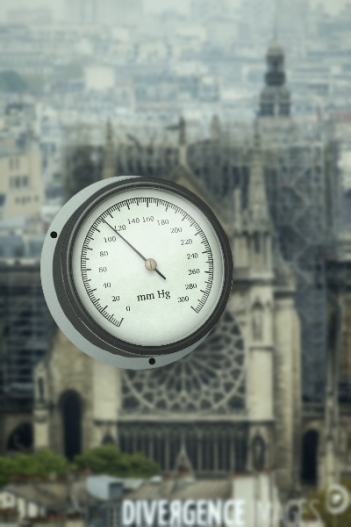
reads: value=110 unit=mmHg
